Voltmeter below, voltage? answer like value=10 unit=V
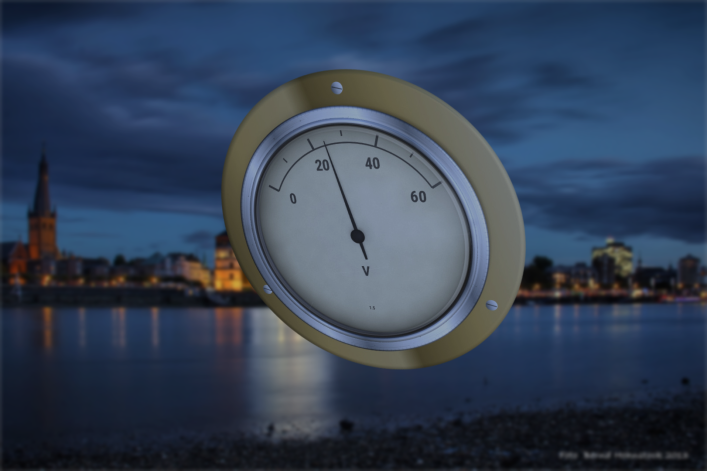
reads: value=25 unit=V
